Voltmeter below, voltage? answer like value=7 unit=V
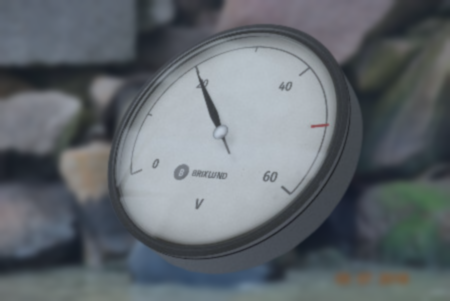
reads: value=20 unit=V
